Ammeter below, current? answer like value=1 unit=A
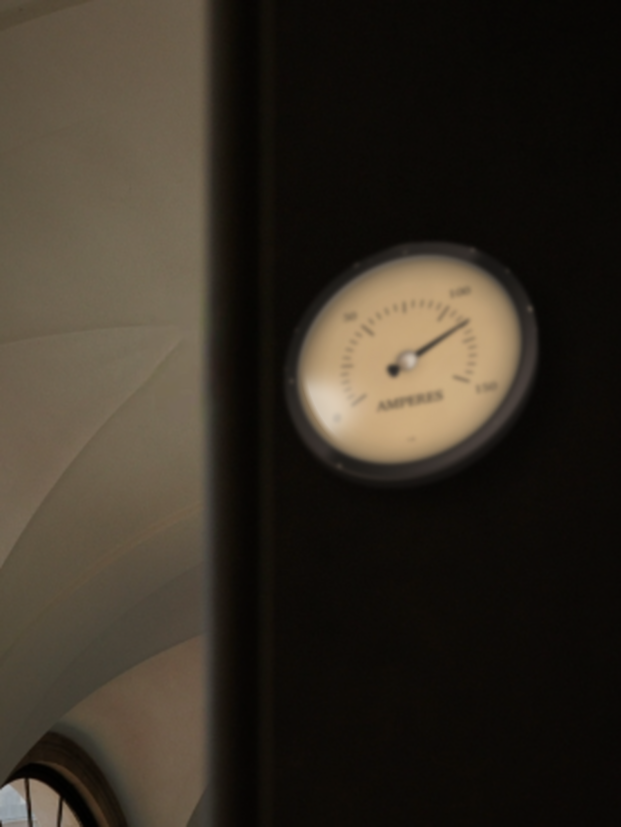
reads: value=115 unit=A
